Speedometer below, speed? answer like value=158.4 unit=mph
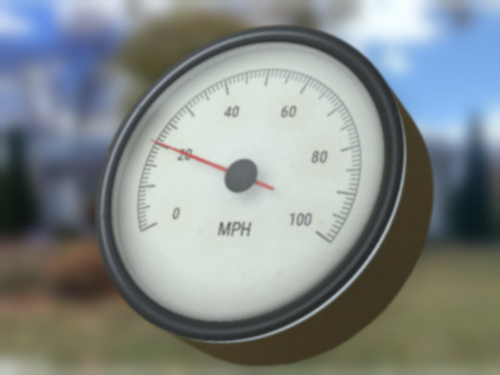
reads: value=20 unit=mph
